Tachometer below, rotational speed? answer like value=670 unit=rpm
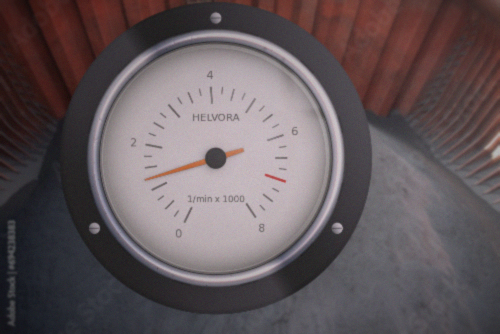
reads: value=1250 unit=rpm
